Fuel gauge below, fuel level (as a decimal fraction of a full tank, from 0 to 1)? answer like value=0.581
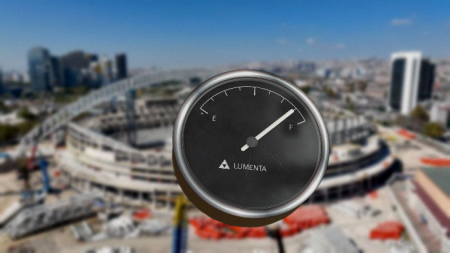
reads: value=0.875
